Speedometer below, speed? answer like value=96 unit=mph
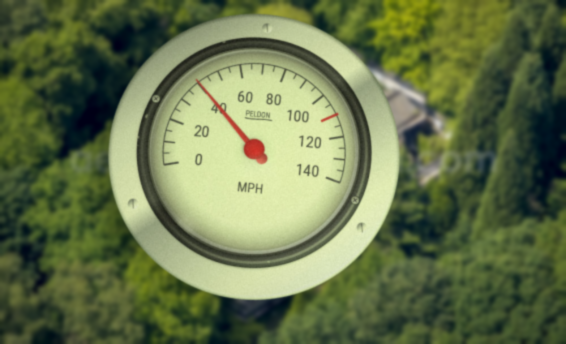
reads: value=40 unit=mph
